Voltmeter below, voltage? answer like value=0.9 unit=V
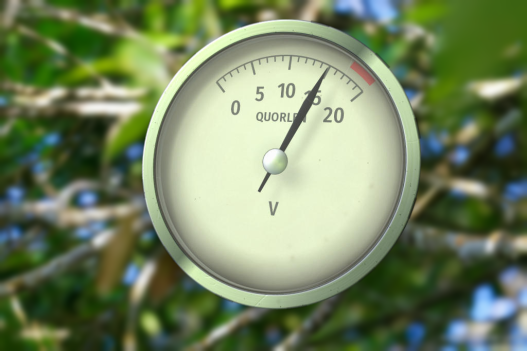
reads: value=15 unit=V
